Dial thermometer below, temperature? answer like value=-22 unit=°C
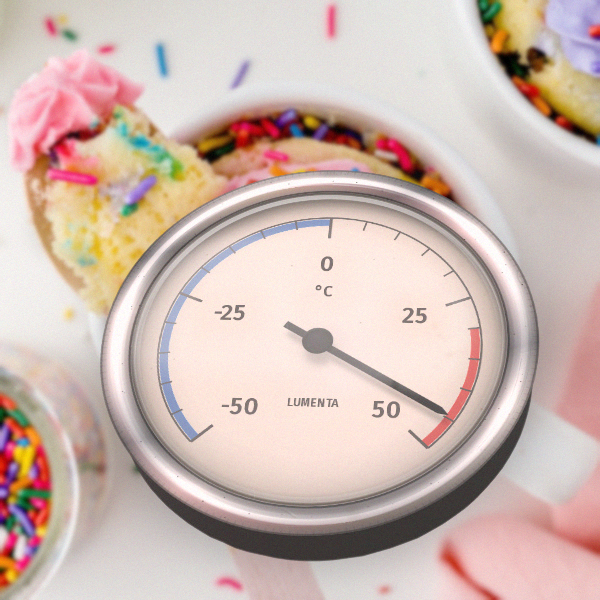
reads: value=45 unit=°C
